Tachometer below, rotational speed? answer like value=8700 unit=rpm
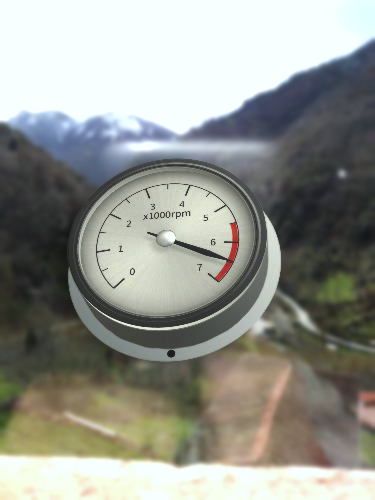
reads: value=6500 unit=rpm
